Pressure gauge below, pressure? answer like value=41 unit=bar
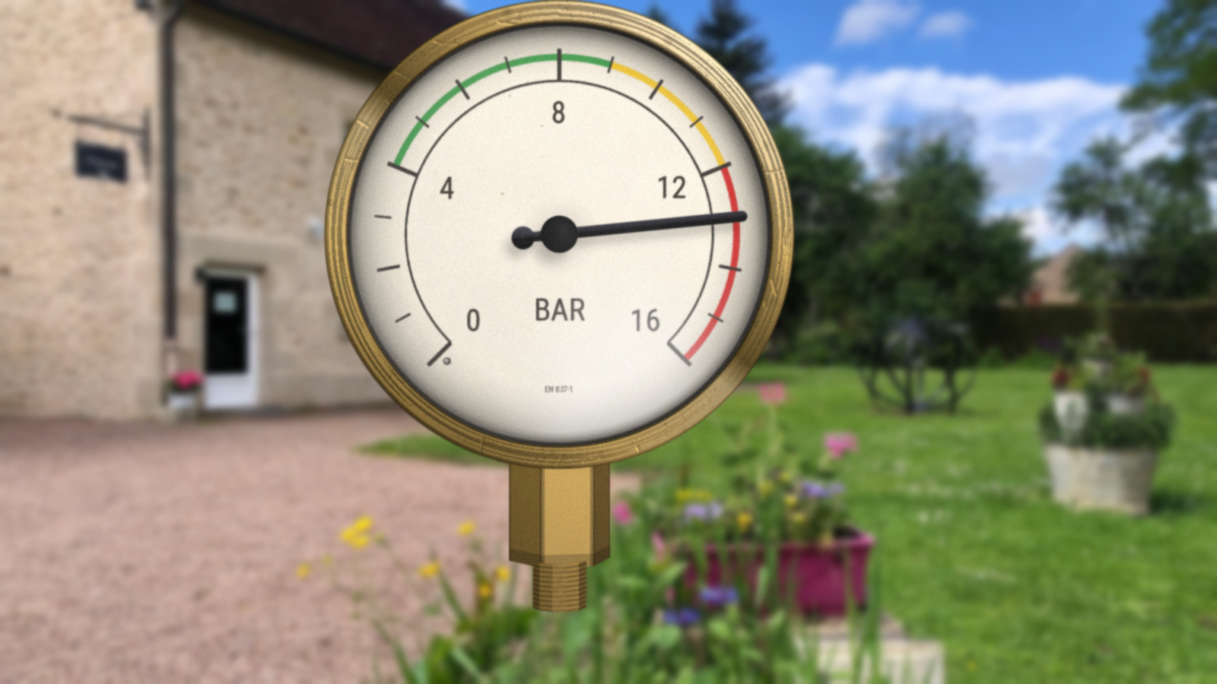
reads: value=13 unit=bar
